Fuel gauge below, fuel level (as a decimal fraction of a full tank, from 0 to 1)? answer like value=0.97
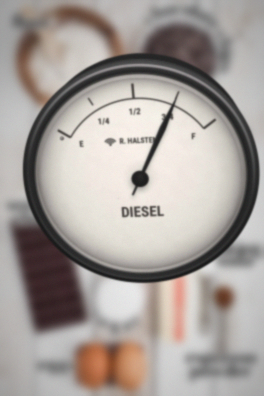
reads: value=0.75
